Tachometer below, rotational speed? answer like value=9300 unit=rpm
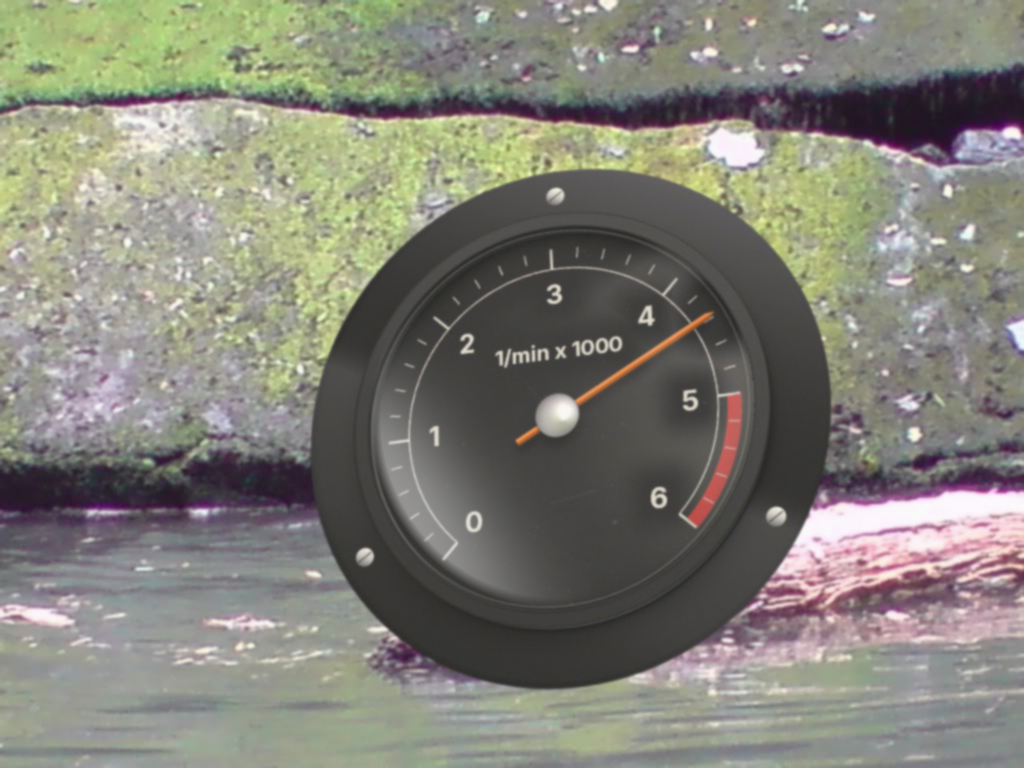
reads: value=4400 unit=rpm
